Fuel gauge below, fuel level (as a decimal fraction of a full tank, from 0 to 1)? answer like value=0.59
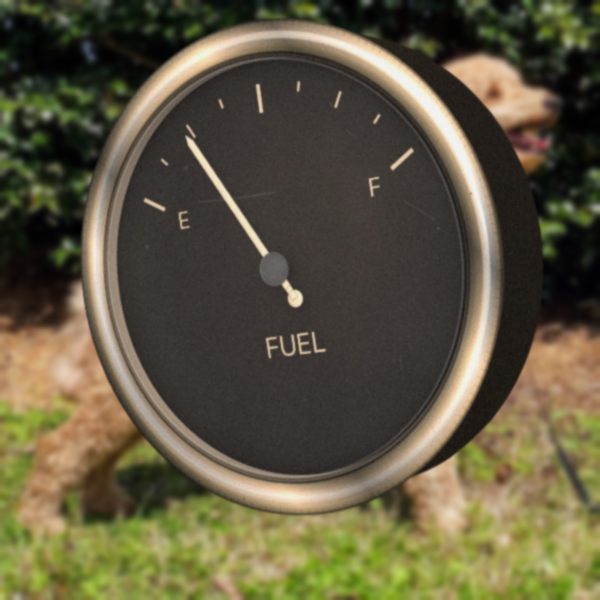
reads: value=0.25
